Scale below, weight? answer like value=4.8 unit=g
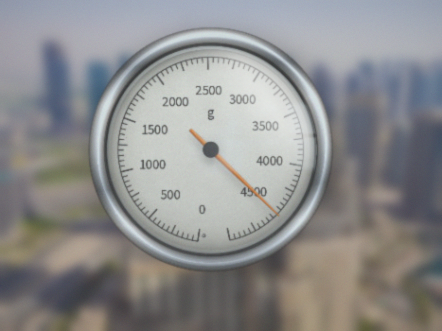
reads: value=4500 unit=g
